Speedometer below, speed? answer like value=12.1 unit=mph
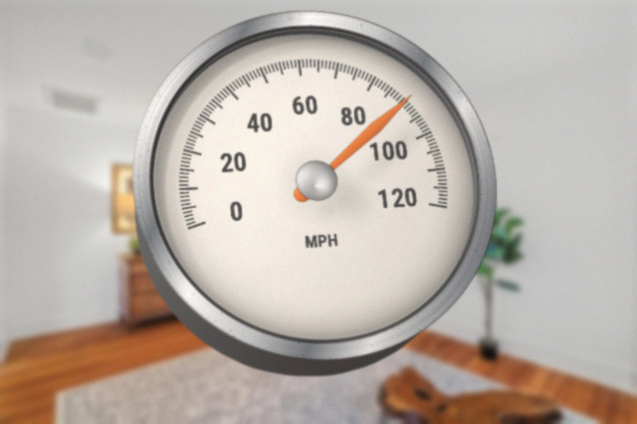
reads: value=90 unit=mph
